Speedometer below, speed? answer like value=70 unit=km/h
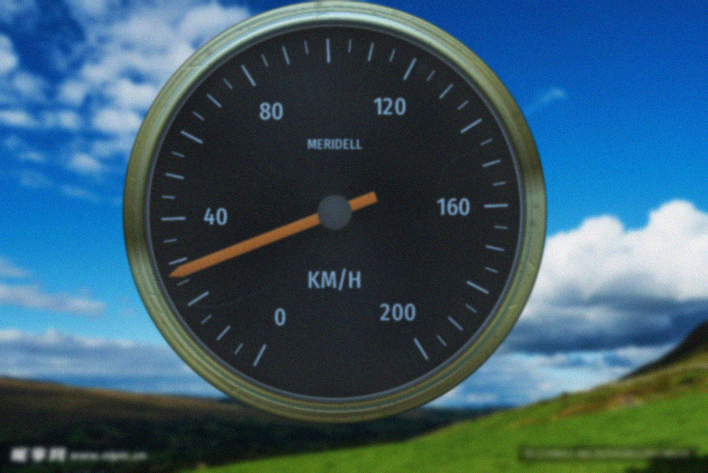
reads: value=27.5 unit=km/h
